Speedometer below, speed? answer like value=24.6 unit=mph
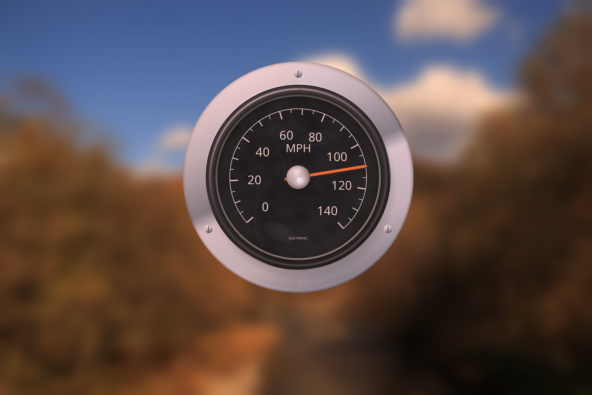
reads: value=110 unit=mph
